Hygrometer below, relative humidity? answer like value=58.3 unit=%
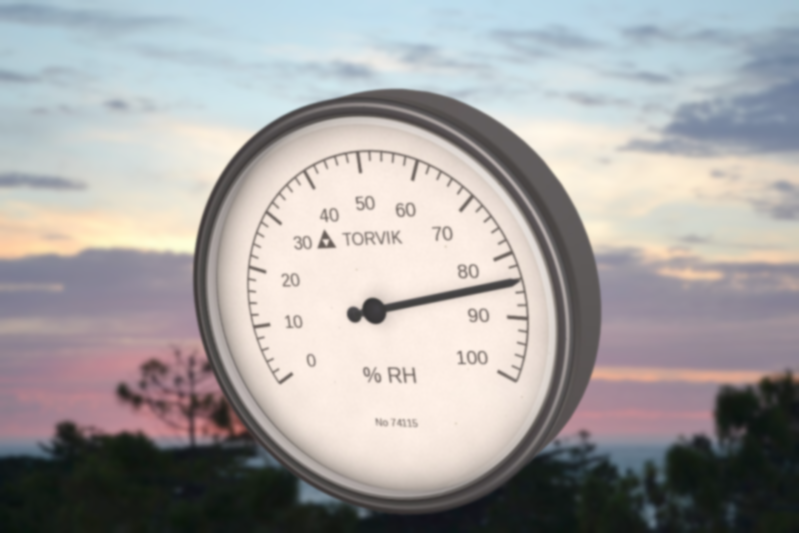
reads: value=84 unit=%
